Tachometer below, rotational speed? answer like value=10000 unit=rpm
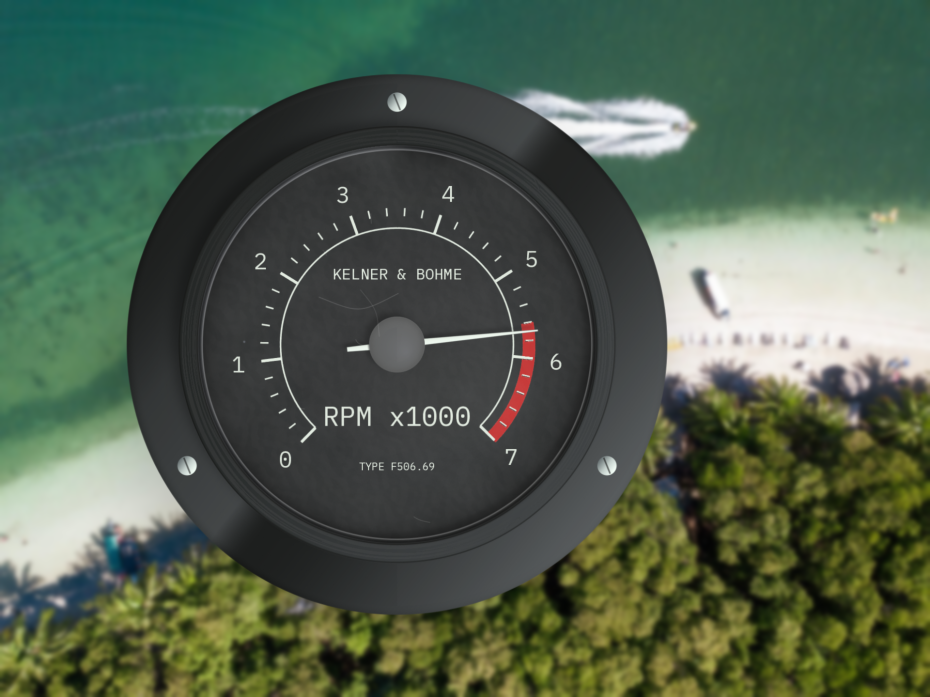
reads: value=5700 unit=rpm
